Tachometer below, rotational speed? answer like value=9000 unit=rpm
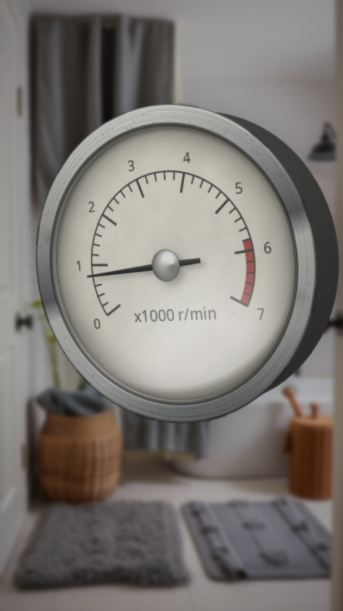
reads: value=800 unit=rpm
